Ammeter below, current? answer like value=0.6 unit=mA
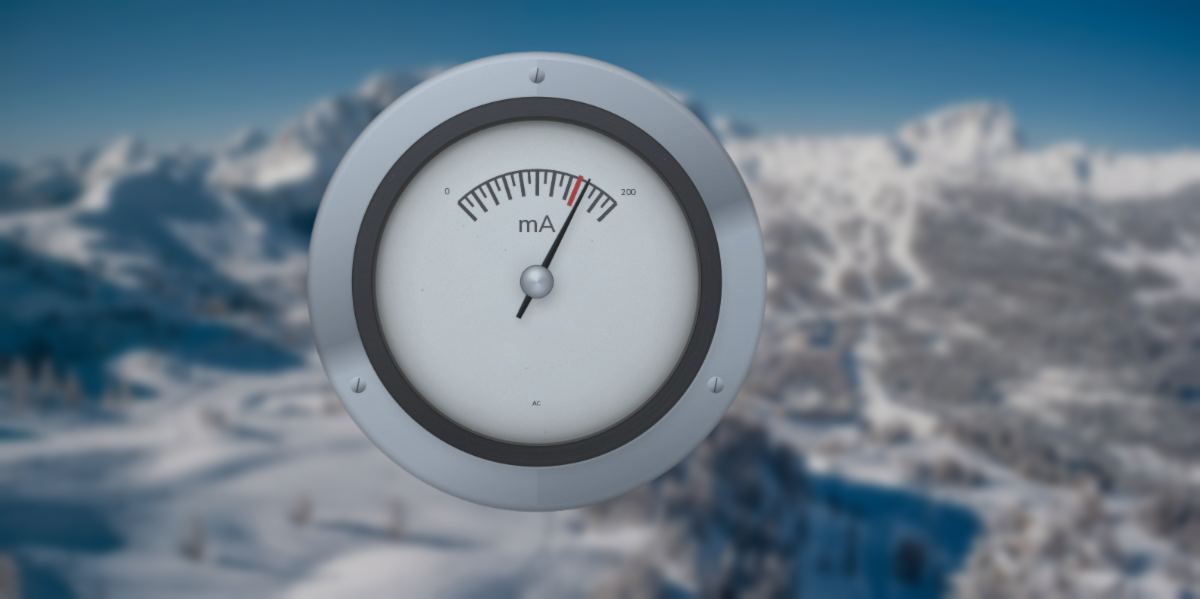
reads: value=160 unit=mA
